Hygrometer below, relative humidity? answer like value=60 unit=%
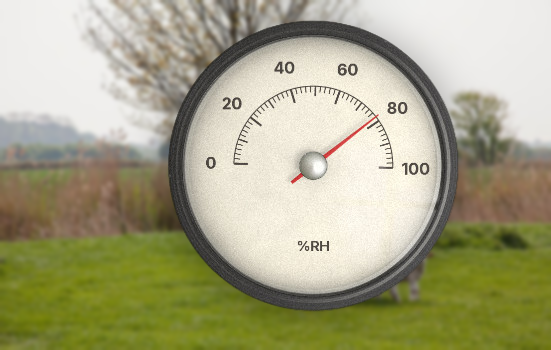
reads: value=78 unit=%
